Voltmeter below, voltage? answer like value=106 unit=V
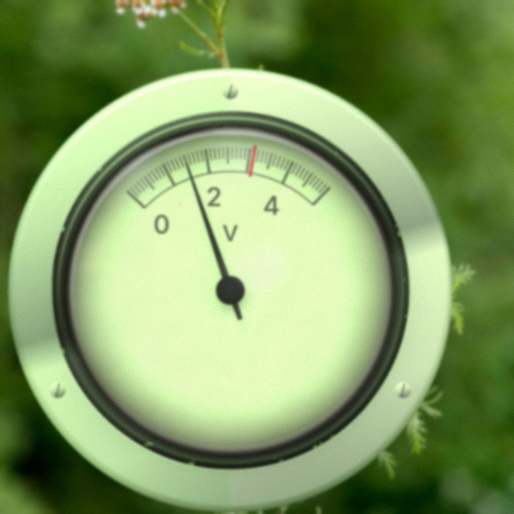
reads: value=1.5 unit=V
